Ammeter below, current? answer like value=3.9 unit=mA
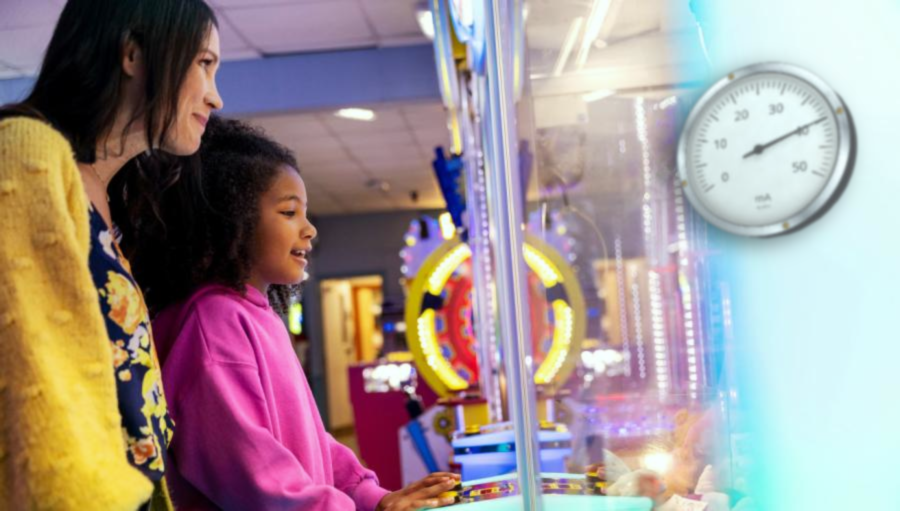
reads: value=40 unit=mA
